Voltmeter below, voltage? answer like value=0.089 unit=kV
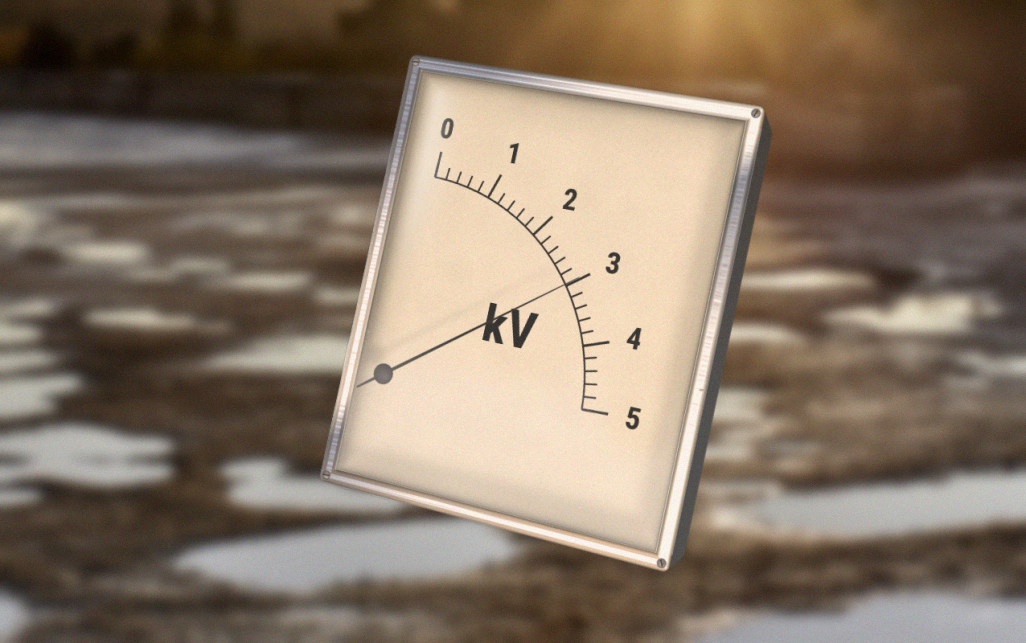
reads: value=3 unit=kV
